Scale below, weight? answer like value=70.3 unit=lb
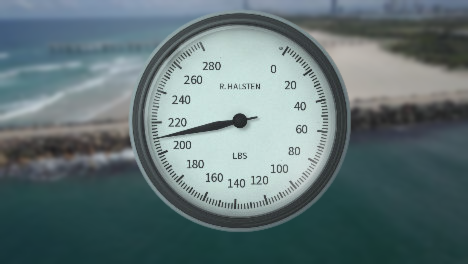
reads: value=210 unit=lb
